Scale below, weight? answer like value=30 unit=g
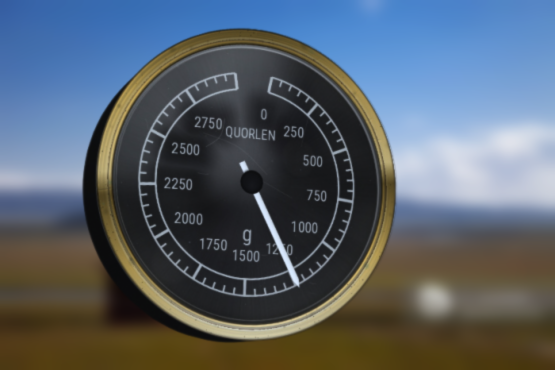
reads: value=1250 unit=g
